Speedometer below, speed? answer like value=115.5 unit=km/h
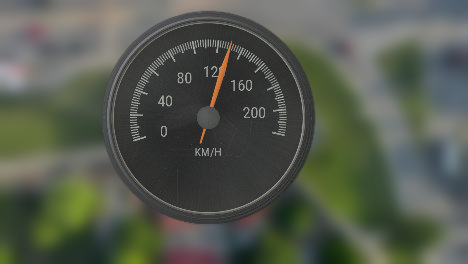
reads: value=130 unit=km/h
